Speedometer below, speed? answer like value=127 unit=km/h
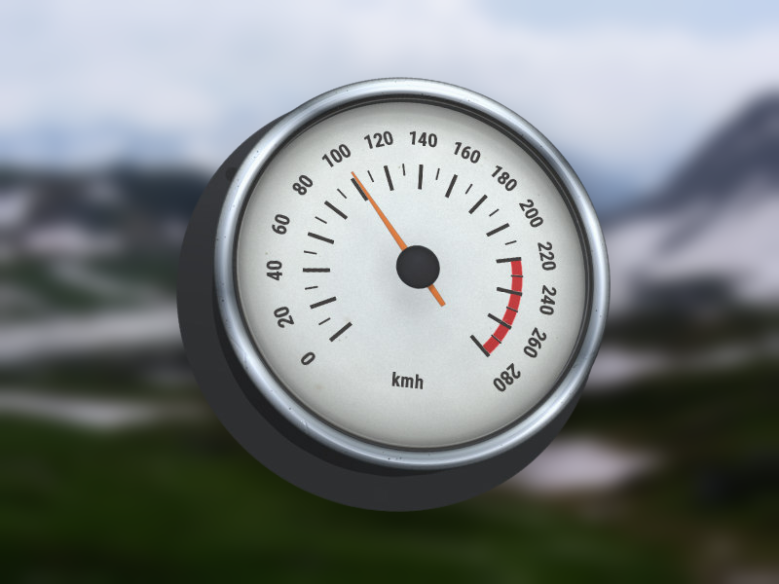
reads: value=100 unit=km/h
